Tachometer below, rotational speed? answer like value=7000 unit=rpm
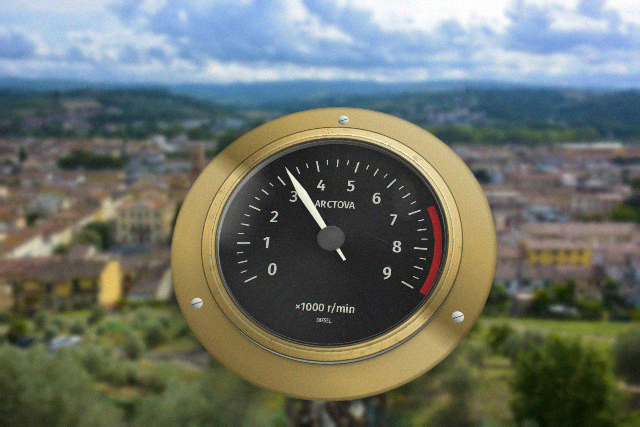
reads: value=3250 unit=rpm
